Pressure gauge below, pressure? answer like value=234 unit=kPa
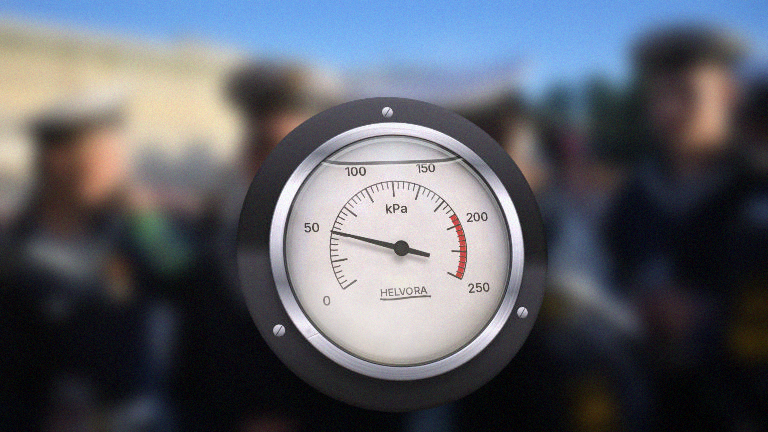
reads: value=50 unit=kPa
